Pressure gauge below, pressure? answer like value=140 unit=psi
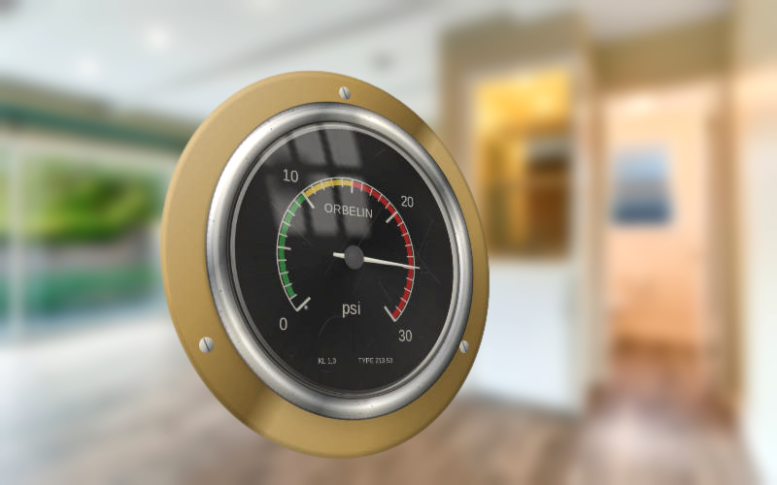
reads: value=25 unit=psi
